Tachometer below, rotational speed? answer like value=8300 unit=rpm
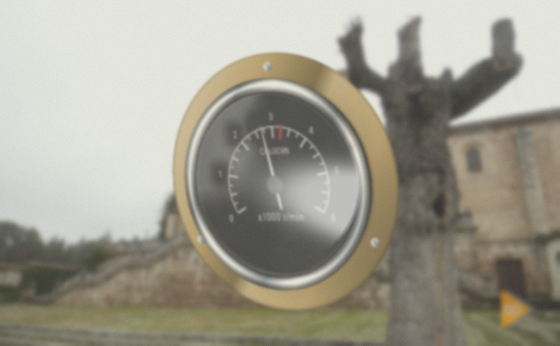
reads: value=2750 unit=rpm
